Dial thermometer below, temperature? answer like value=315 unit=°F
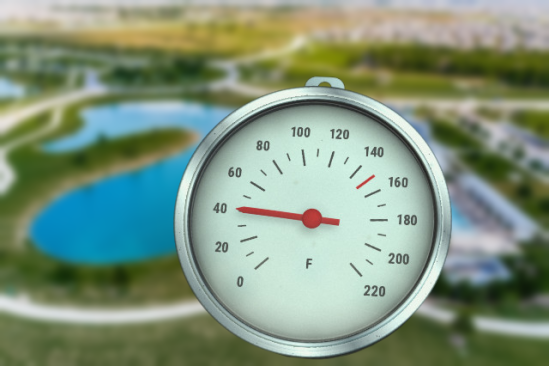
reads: value=40 unit=°F
